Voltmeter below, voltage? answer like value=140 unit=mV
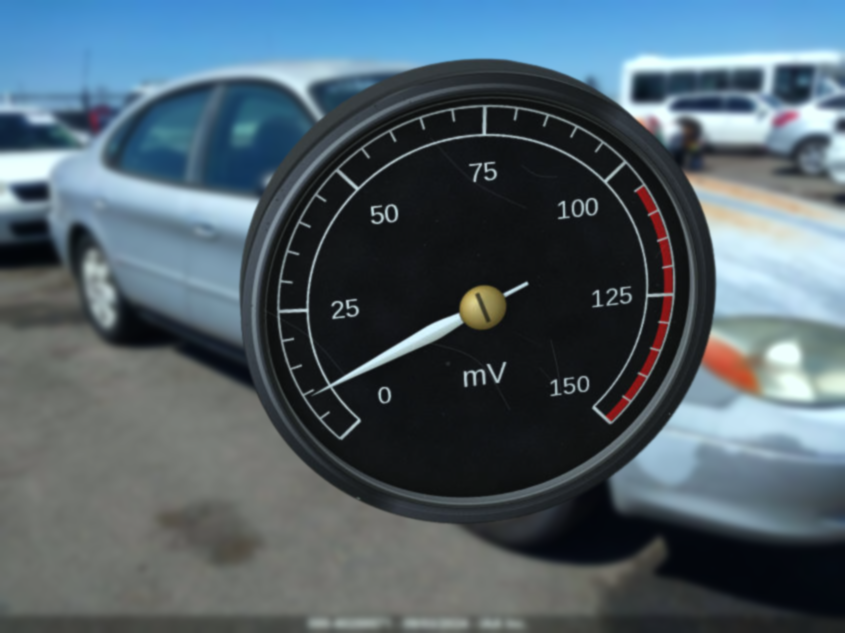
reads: value=10 unit=mV
